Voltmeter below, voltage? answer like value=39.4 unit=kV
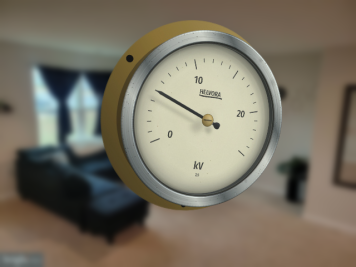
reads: value=5 unit=kV
